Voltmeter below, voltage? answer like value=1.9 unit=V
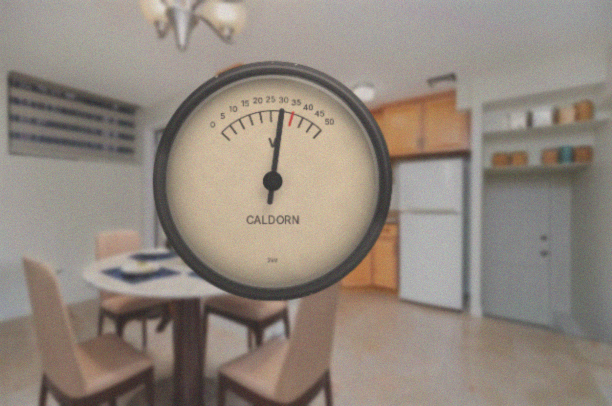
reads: value=30 unit=V
